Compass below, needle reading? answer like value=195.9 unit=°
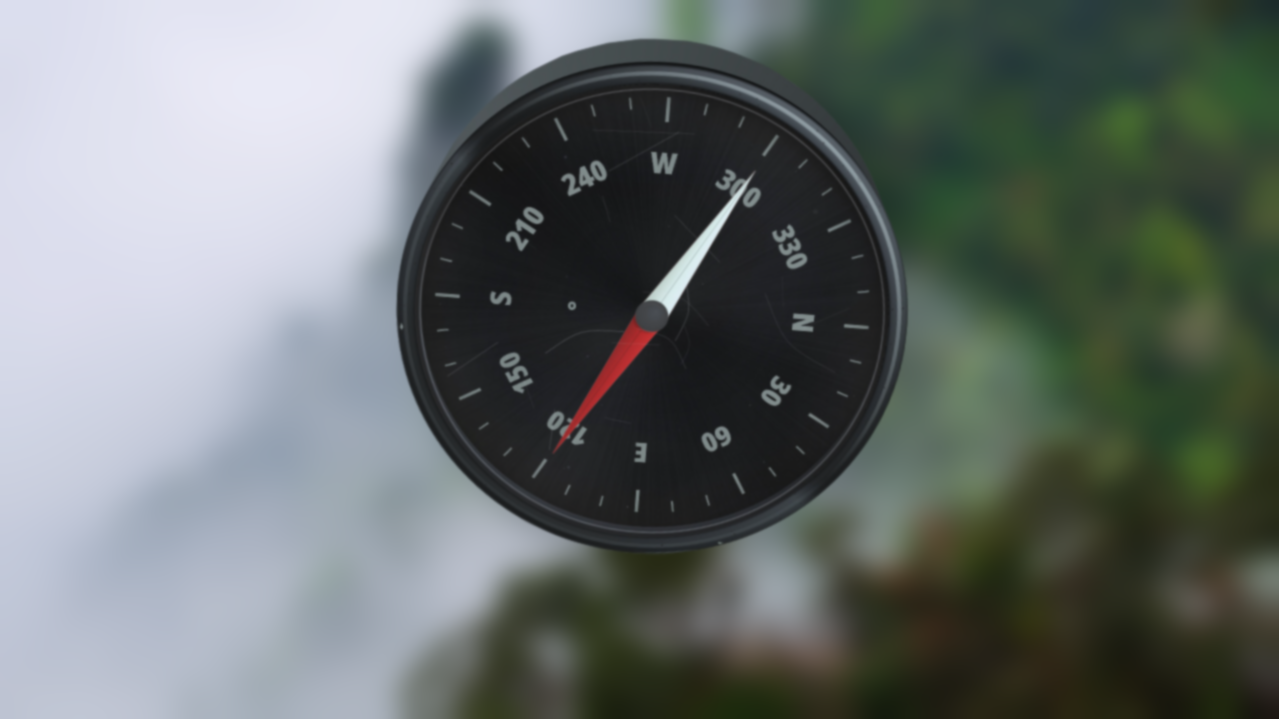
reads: value=120 unit=°
